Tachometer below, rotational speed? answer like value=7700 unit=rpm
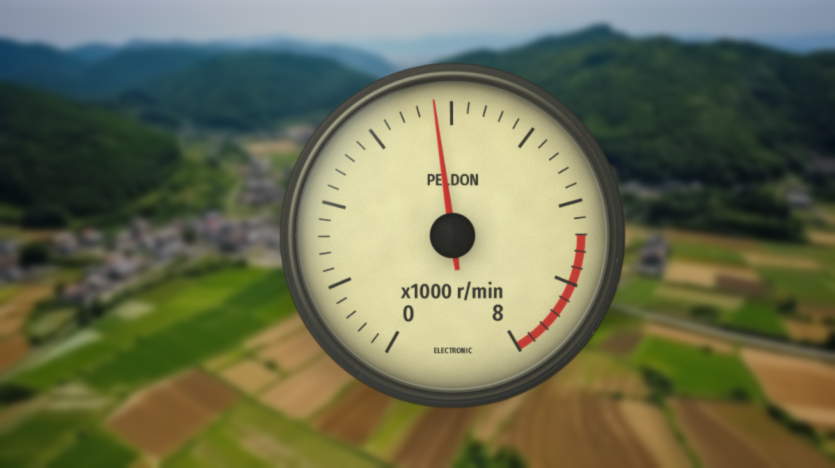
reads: value=3800 unit=rpm
